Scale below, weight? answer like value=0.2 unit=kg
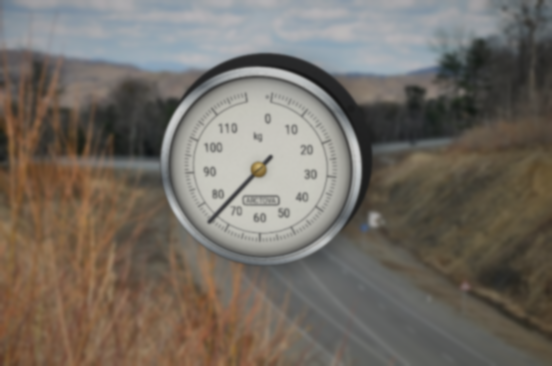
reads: value=75 unit=kg
